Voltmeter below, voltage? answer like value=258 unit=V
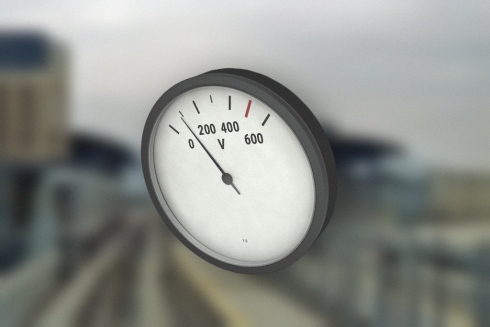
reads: value=100 unit=V
